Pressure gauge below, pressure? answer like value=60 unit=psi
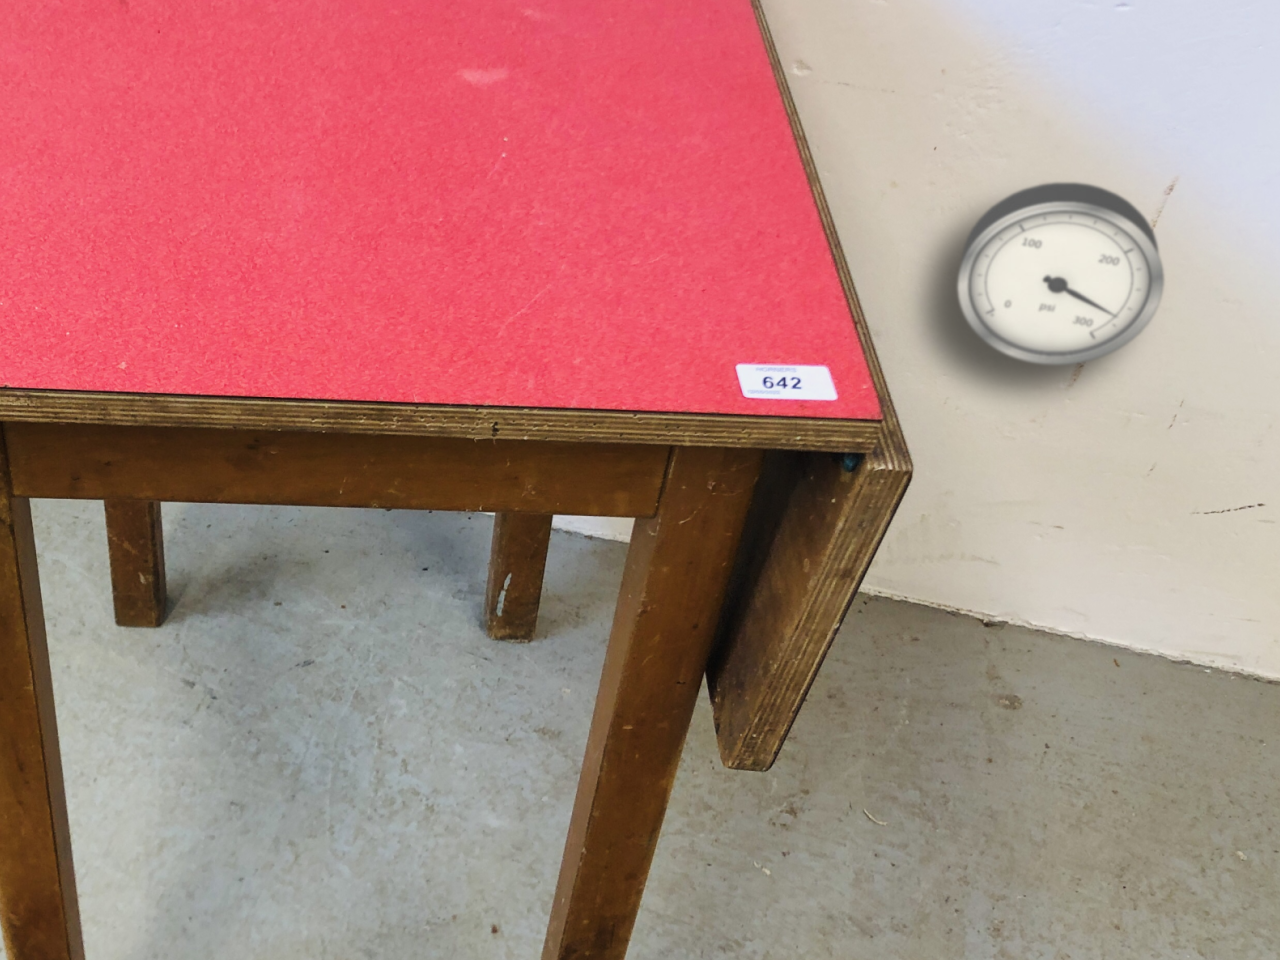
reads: value=270 unit=psi
